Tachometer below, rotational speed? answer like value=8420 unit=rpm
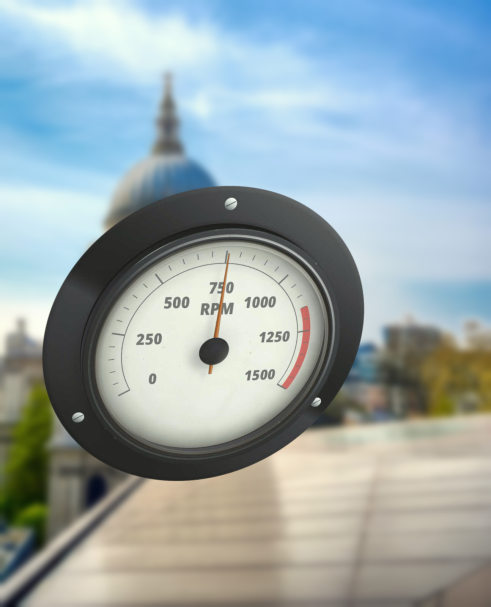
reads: value=750 unit=rpm
